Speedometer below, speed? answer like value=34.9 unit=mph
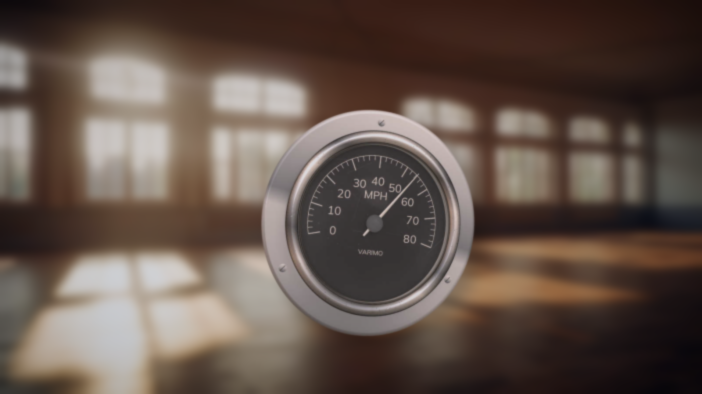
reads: value=54 unit=mph
